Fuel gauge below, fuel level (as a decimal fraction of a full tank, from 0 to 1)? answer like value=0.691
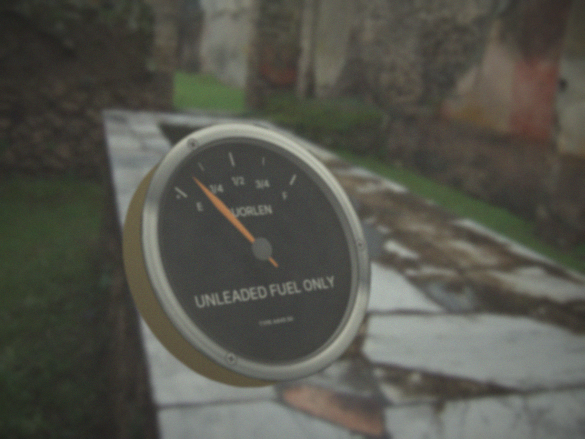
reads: value=0.125
